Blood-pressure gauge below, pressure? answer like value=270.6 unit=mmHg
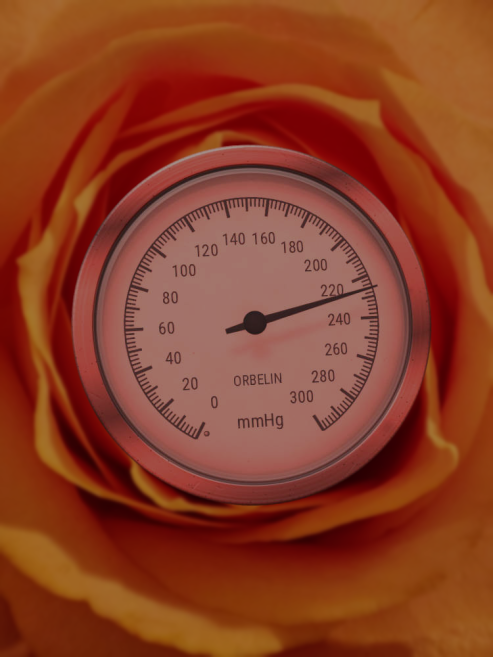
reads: value=226 unit=mmHg
